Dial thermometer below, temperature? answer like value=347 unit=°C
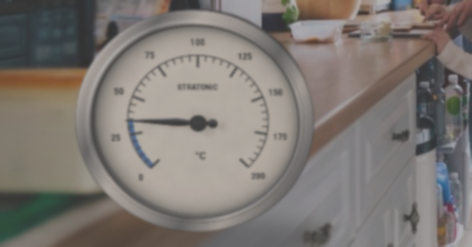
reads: value=35 unit=°C
